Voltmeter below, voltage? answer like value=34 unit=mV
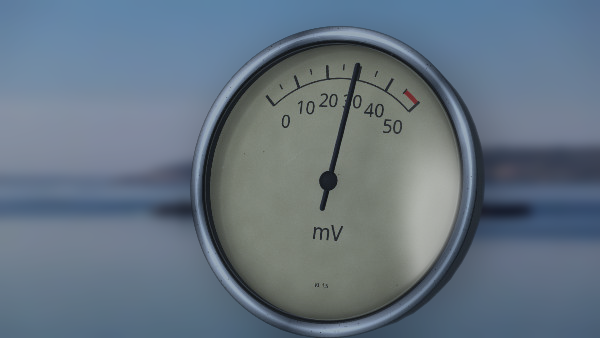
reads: value=30 unit=mV
